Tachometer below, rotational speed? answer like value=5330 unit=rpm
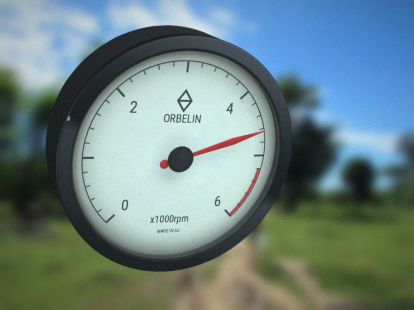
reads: value=4600 unit=rpm
